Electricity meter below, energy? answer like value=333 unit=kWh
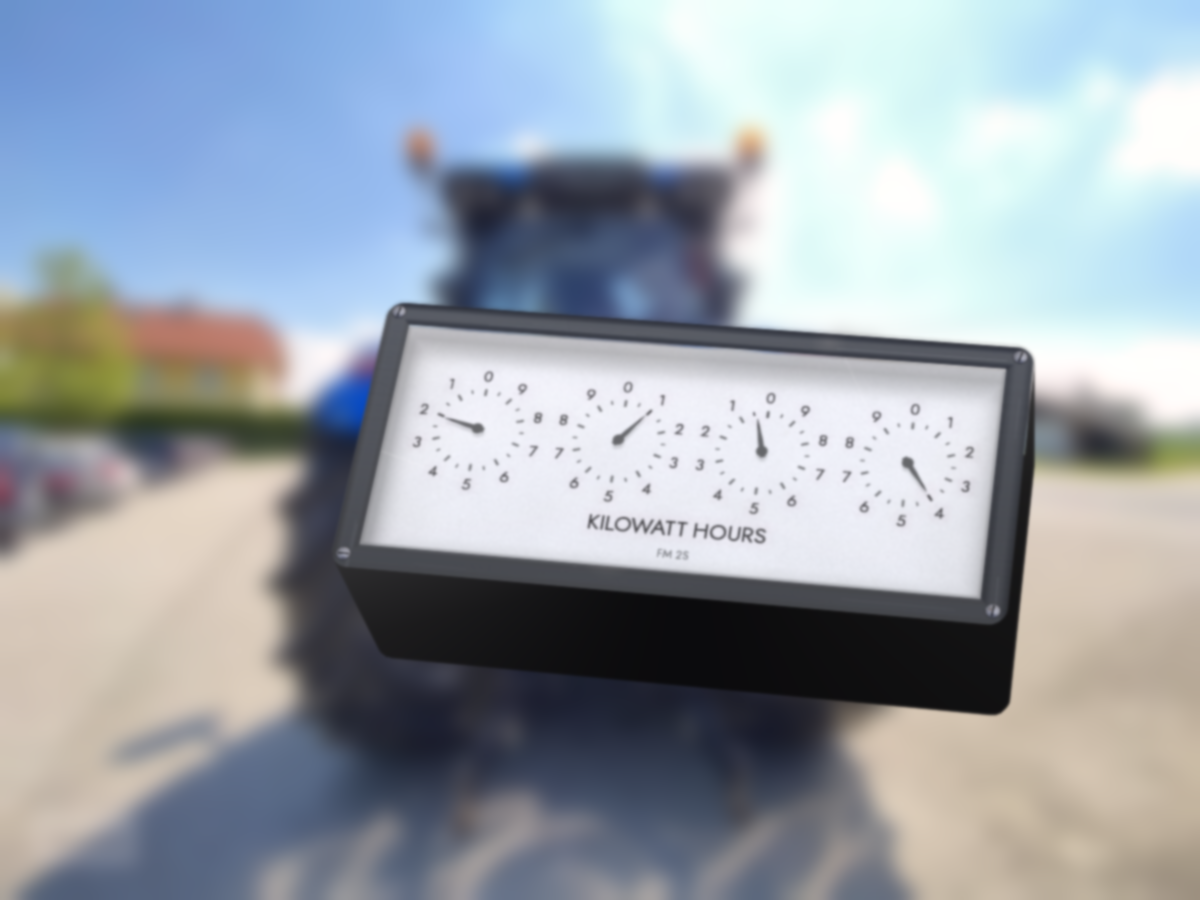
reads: value=2104 unit=kWh
